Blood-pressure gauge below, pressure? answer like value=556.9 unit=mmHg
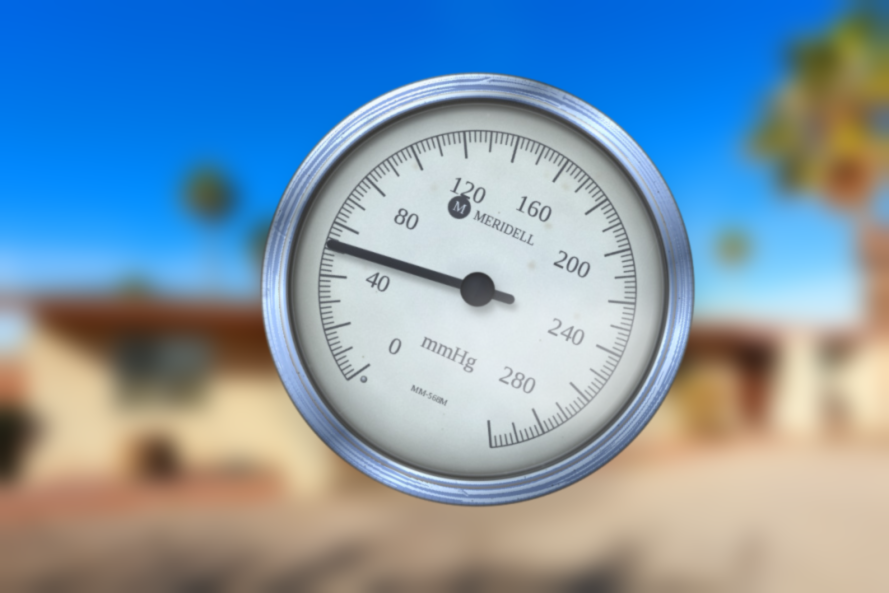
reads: value=52 unit=mmHg
